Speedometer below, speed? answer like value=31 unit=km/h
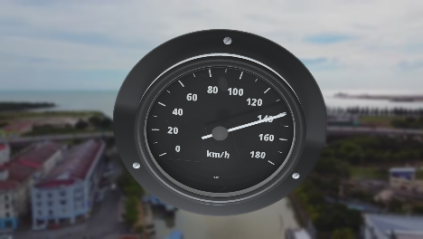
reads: value=140 unit=km/h
